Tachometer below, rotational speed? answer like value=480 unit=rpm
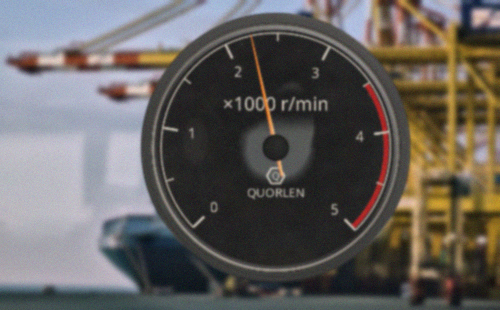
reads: value=2250 unit=rpm
